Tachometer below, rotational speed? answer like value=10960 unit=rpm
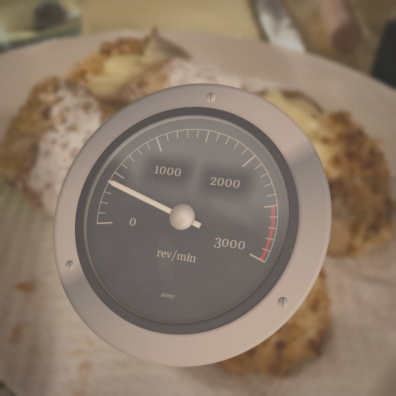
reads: value=400 unit=rpm
